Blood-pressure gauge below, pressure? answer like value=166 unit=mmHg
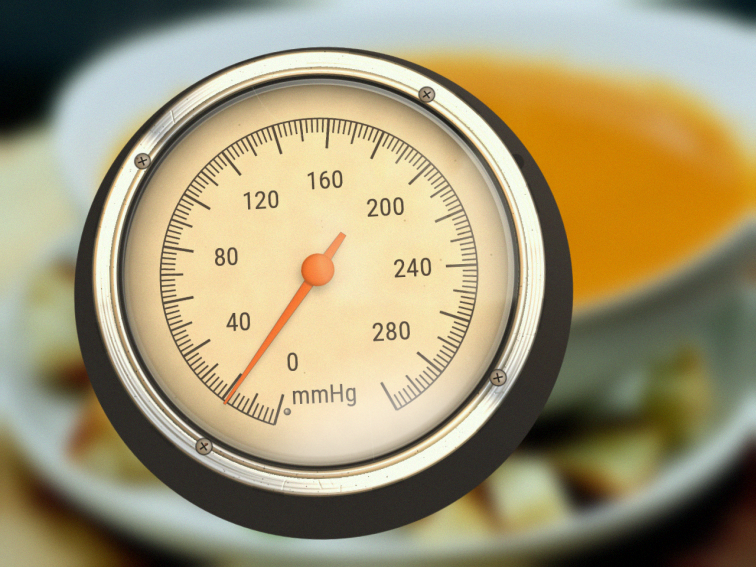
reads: value=18 unit=mmHg
